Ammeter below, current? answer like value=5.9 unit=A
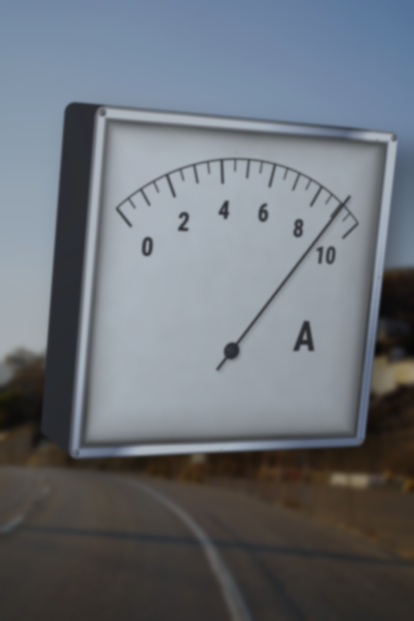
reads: value=9 unit=A
